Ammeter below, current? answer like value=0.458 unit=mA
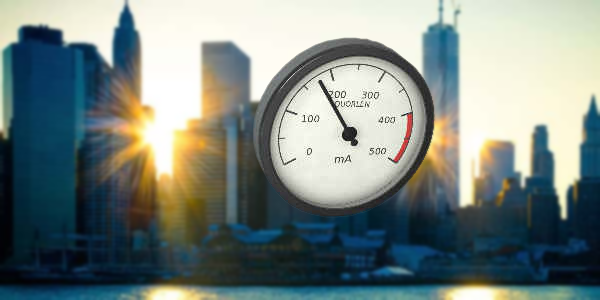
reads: value=175 unit=mA
